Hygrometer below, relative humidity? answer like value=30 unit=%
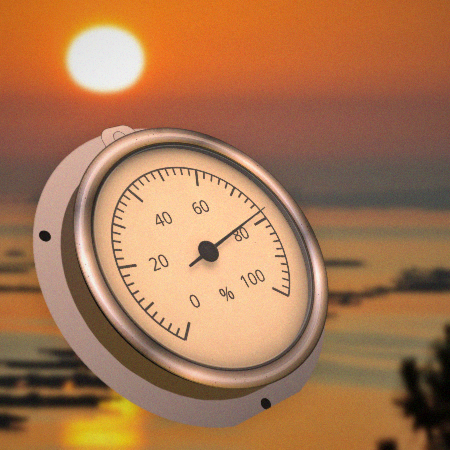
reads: value=78 unit=%
